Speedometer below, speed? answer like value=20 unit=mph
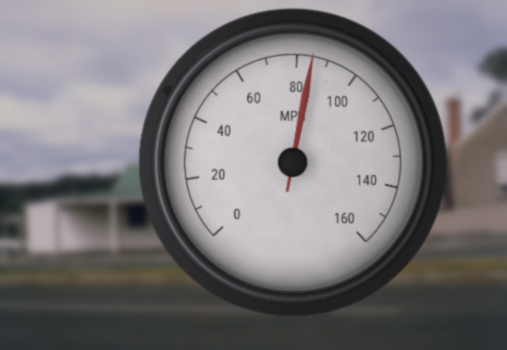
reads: value=85 unit=mph
